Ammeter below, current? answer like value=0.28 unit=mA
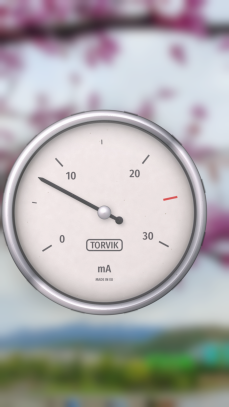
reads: value=7.5 unit=mA
